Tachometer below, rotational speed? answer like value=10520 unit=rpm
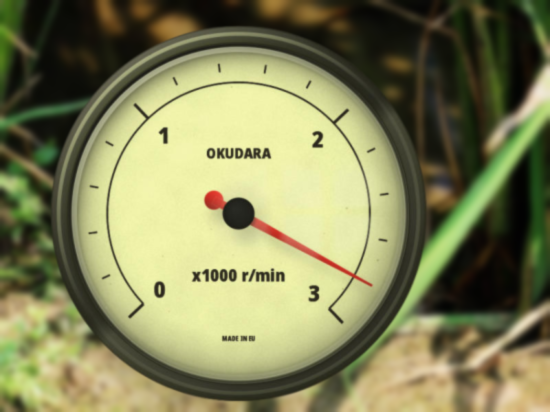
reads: value=2800 unit=rpm
